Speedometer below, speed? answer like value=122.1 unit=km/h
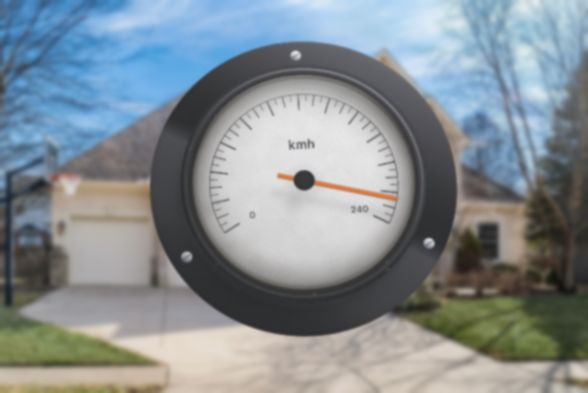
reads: value=225 unit=km/h
